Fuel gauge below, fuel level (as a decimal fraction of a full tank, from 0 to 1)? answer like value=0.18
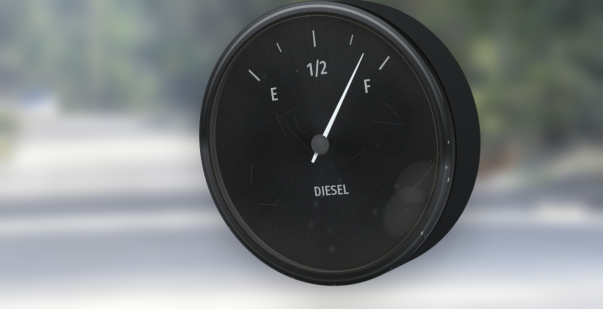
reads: value=0.875
